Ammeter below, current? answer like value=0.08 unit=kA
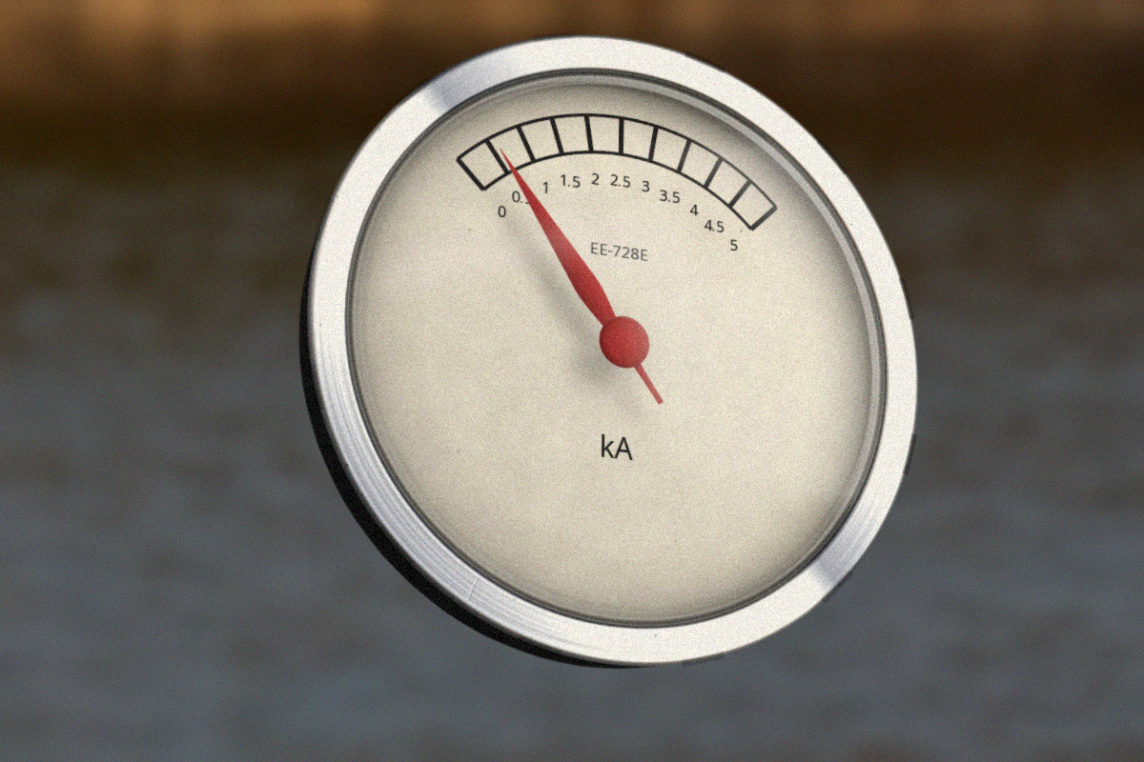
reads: value=0.5 unit=kA
